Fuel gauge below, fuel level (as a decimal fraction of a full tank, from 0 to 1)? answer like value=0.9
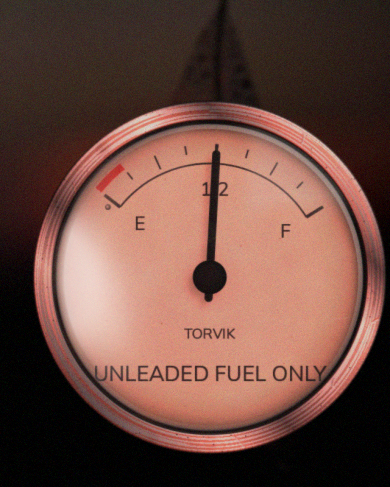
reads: value=0.5
